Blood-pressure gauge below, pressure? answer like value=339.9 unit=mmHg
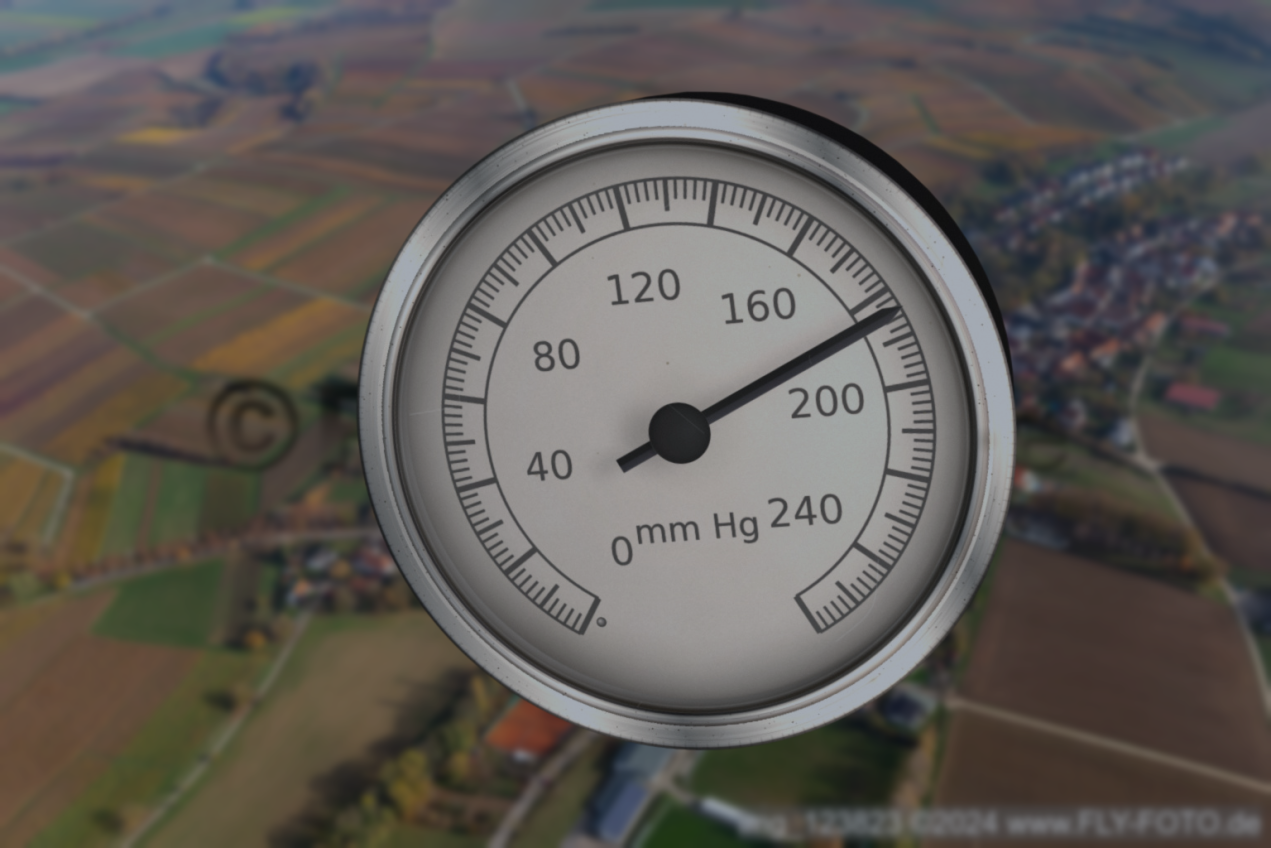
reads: value=184 unit=mmHg
